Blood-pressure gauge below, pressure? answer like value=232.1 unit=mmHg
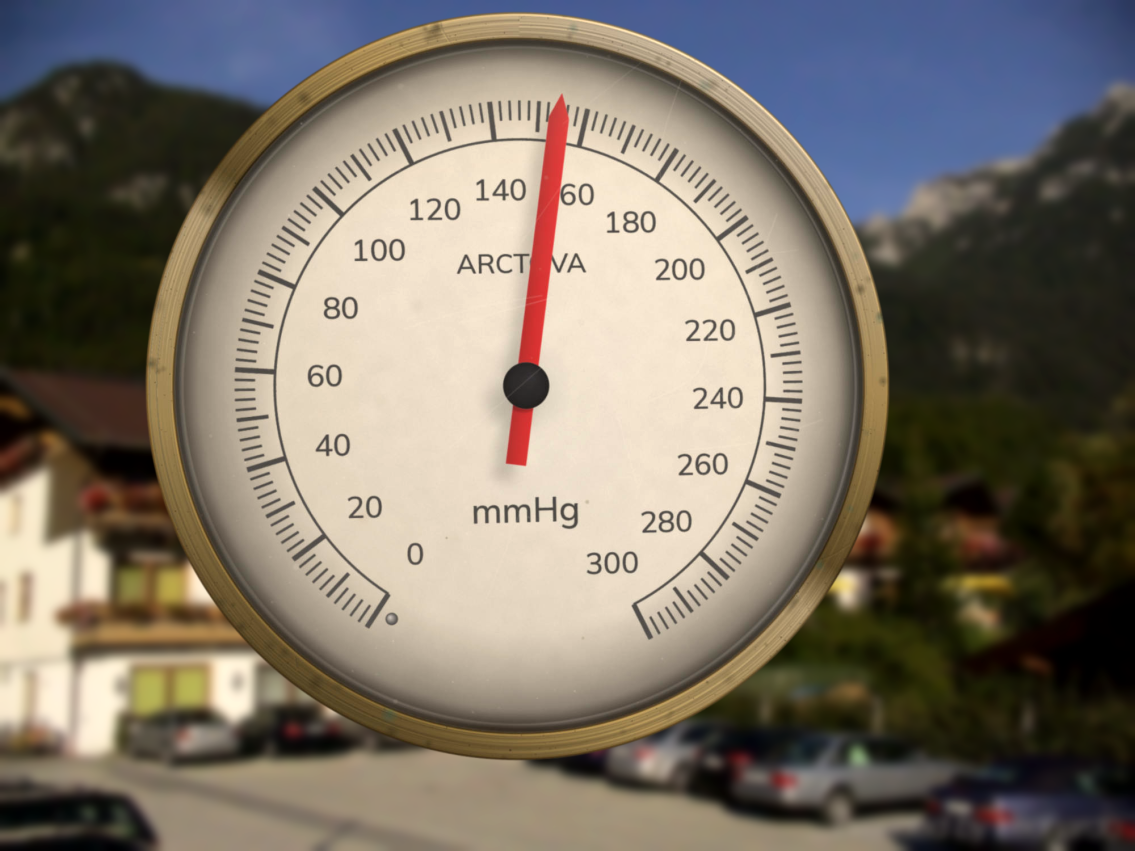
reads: value=154 unit=mmHg
